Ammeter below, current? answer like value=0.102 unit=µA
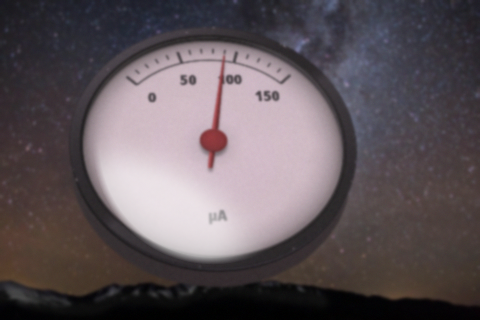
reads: value=90 unit=µA
